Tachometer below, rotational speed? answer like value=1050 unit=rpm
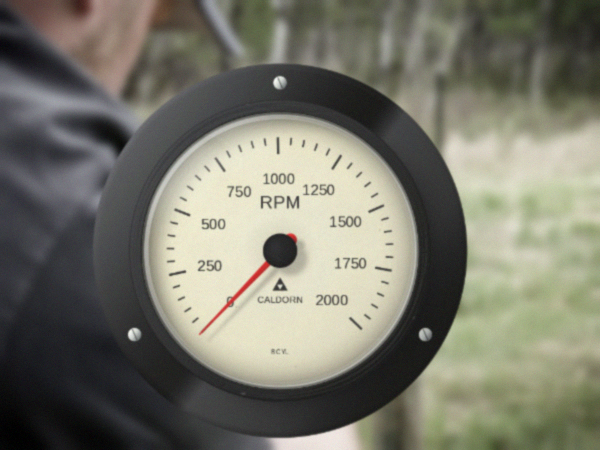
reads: value=0 unit=rpm
